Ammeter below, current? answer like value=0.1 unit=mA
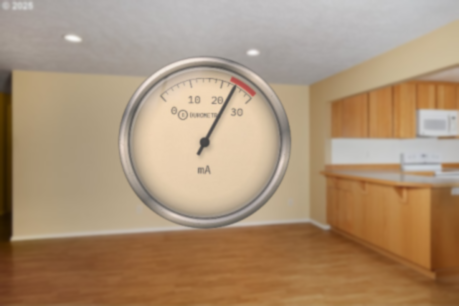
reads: value=24 unit=mA
